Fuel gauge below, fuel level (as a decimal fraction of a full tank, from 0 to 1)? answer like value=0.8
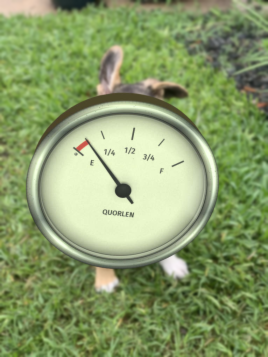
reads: value=0.125
